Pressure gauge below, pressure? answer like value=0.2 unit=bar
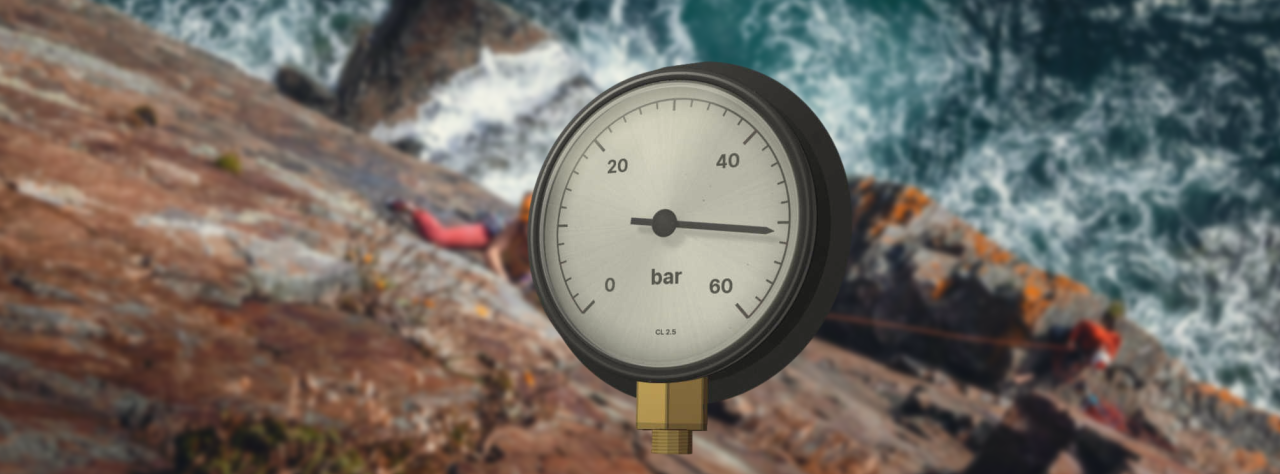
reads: value=51 unit=bar
